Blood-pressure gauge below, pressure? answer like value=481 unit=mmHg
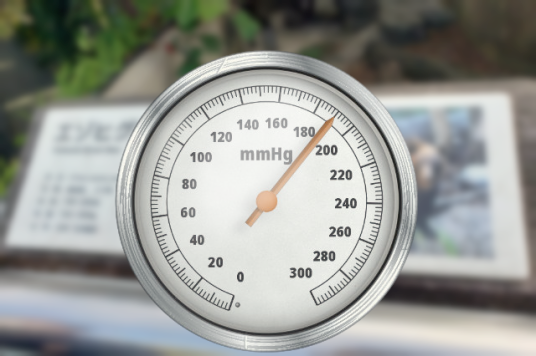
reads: value=190 unit=mmHg
